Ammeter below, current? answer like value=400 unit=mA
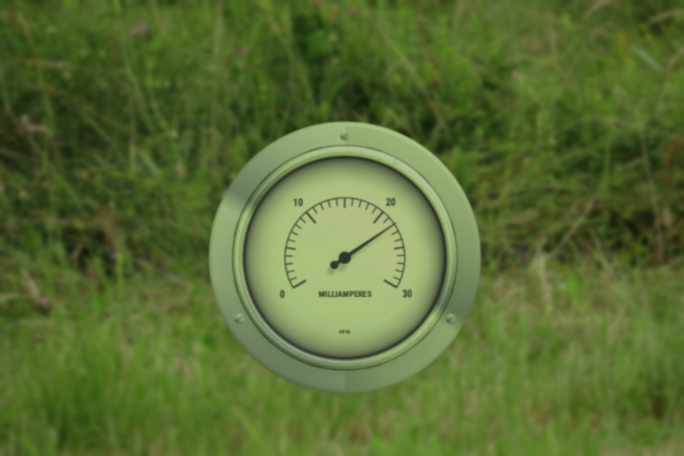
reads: value=22 unit=mA
